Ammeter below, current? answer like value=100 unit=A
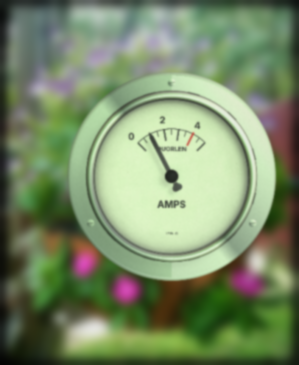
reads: value=1 unit=A
